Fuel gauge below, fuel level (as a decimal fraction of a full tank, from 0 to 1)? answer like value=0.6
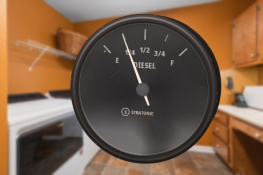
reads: value=0.25
